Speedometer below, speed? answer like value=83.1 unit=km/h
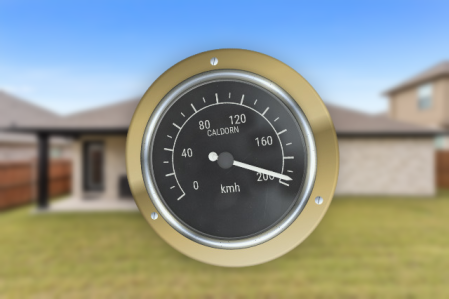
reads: value=195 unit=km/h
